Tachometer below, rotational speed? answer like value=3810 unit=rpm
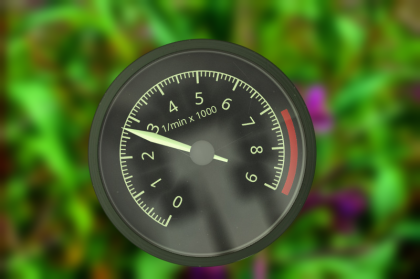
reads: value=2700 unit=rpm
